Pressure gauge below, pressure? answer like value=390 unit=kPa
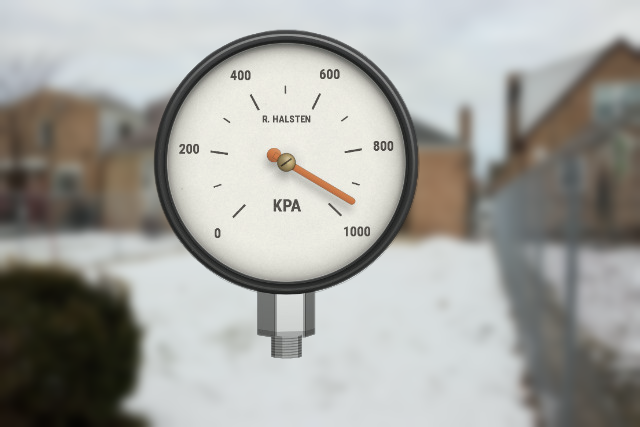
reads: value=950 unit=kPa
